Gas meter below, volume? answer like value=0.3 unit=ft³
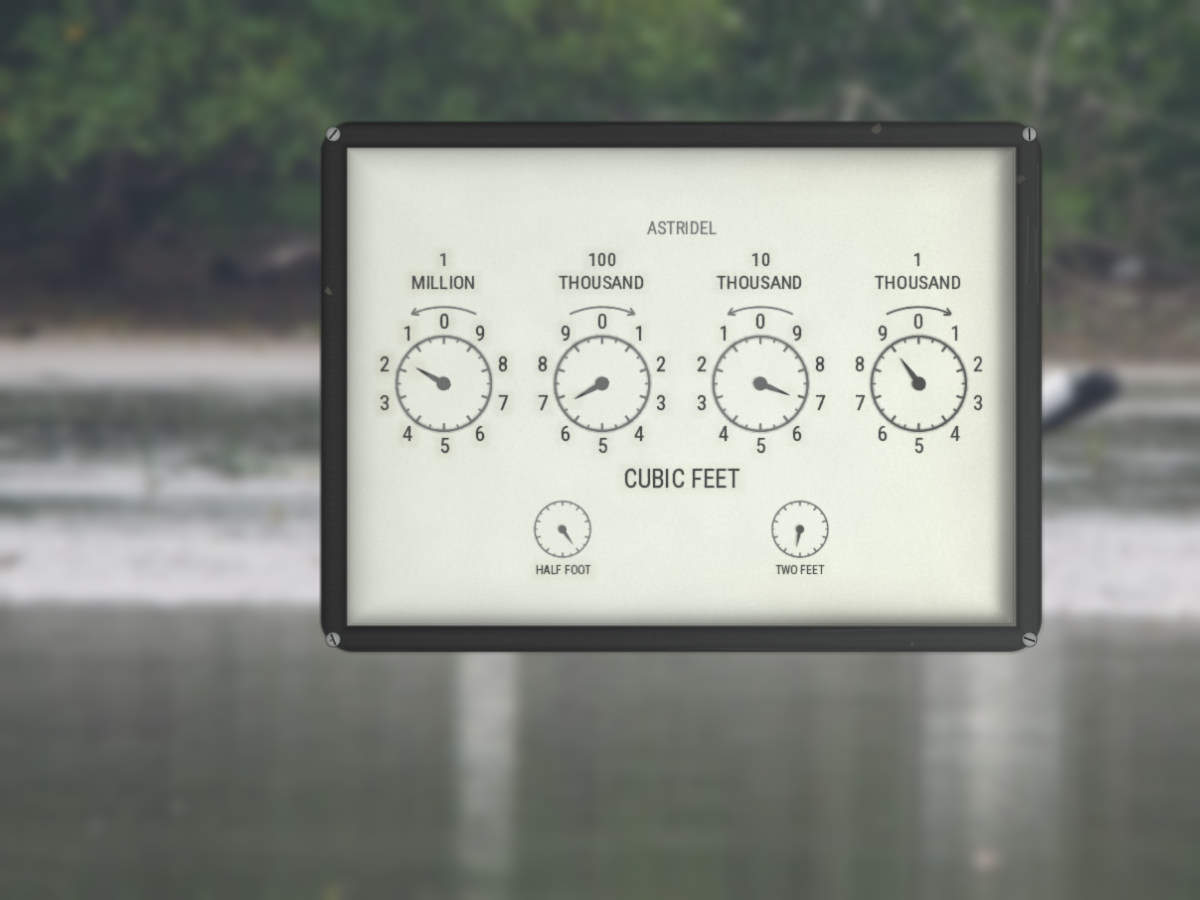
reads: value=166900 unit=ft³
